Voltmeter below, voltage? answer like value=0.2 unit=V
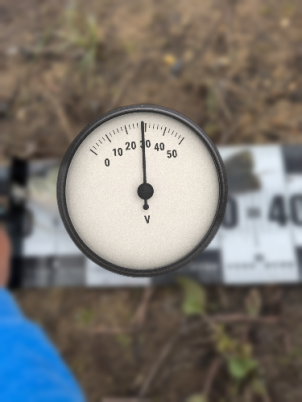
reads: value=28 unit=V
